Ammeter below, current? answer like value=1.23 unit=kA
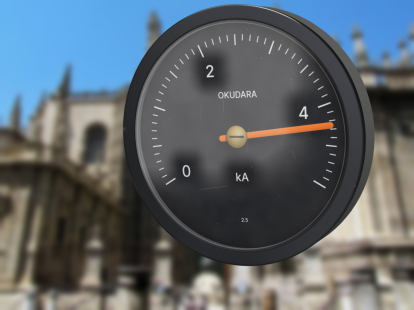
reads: value=4.25 unit=kA
